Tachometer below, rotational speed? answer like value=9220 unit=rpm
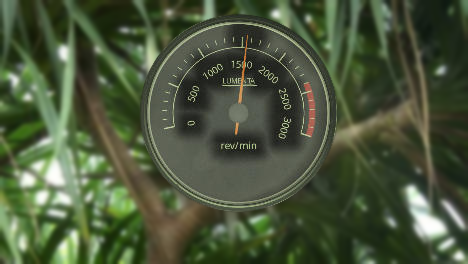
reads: value=1550 unit=rpm
